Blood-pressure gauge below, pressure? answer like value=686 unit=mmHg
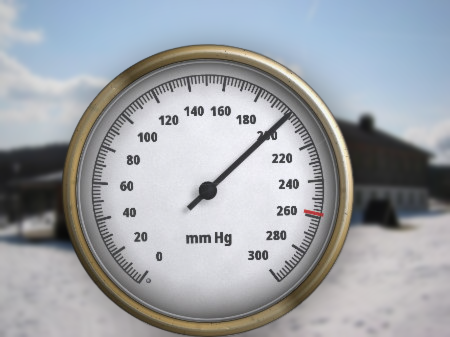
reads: value=200 unit=mmHg
